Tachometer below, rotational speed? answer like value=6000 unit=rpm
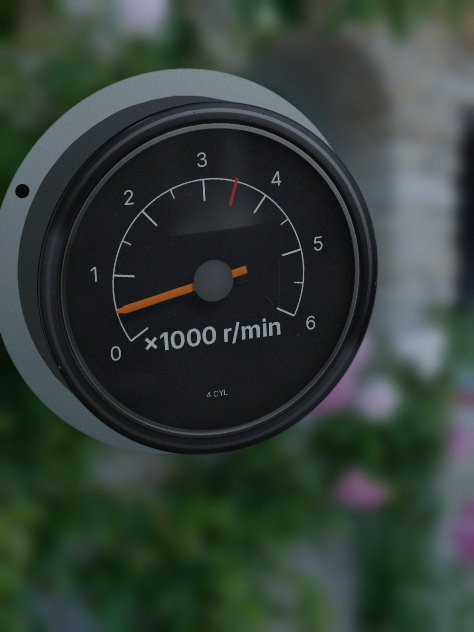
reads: value=500 unit=rpm
